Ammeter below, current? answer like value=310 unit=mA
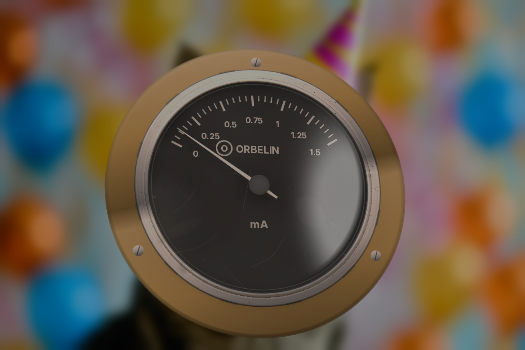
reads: value=0.1 unit=mA
